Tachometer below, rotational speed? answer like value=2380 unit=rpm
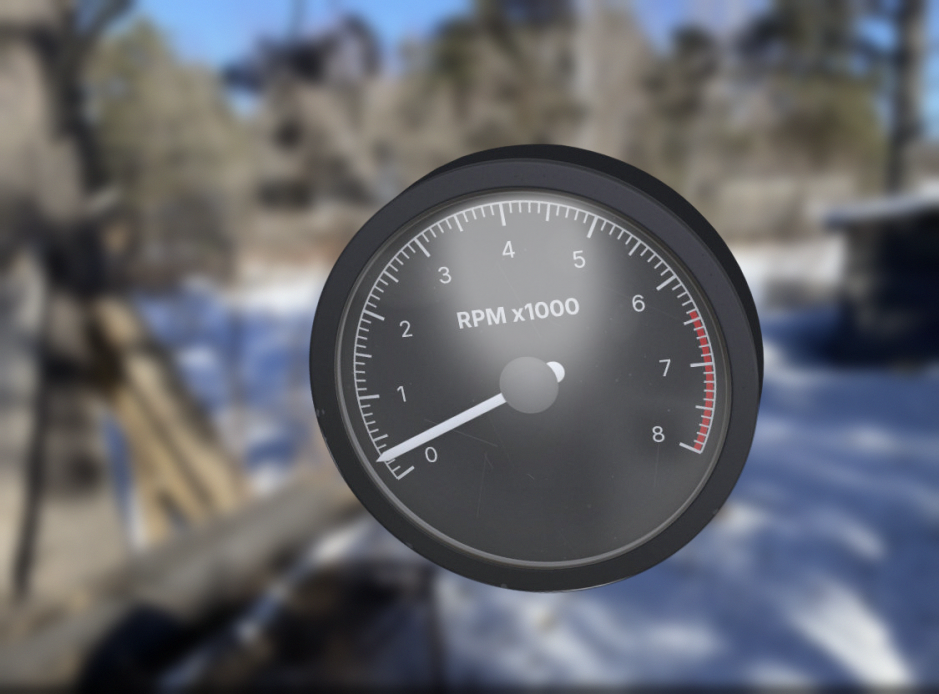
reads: value=300 unit=rpm
